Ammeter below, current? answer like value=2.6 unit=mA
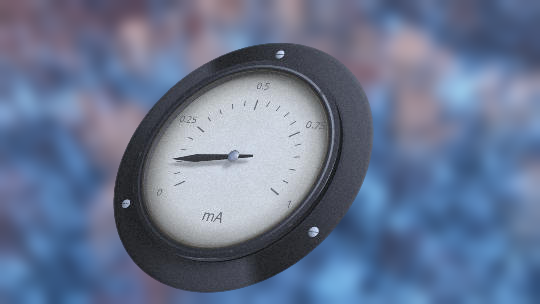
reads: value=0.1 unit=mA
